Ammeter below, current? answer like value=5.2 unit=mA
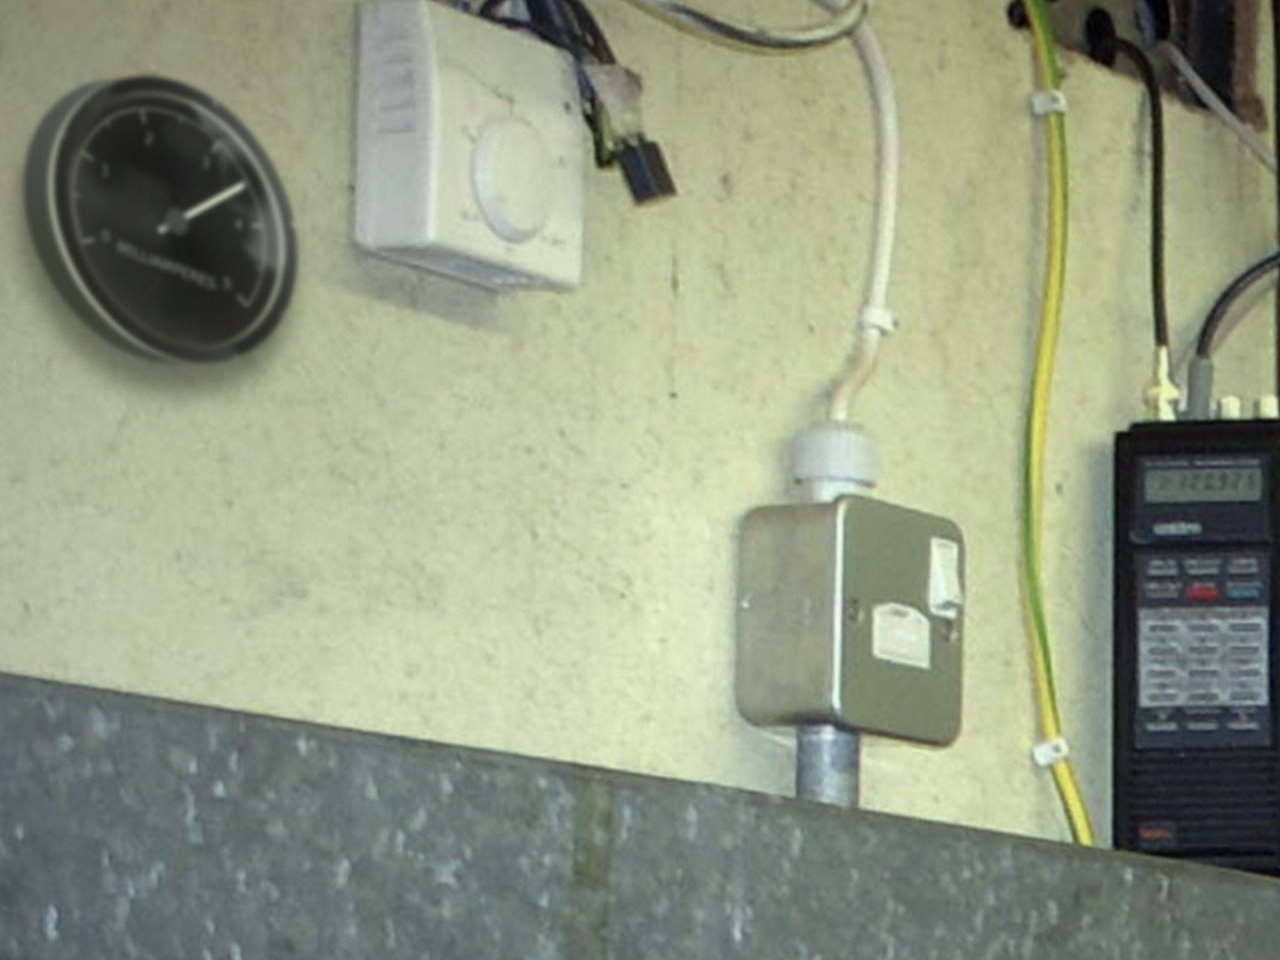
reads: value=3.5 unit=mA
